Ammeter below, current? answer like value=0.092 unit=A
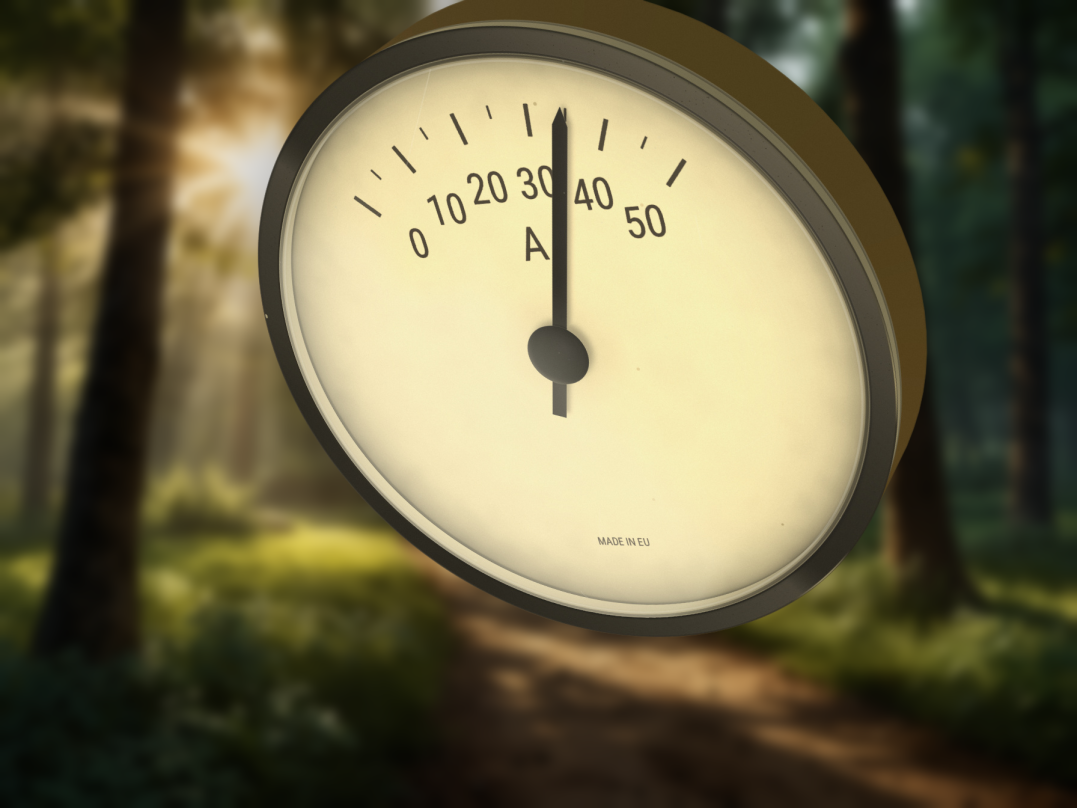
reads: value=35 unit=A
